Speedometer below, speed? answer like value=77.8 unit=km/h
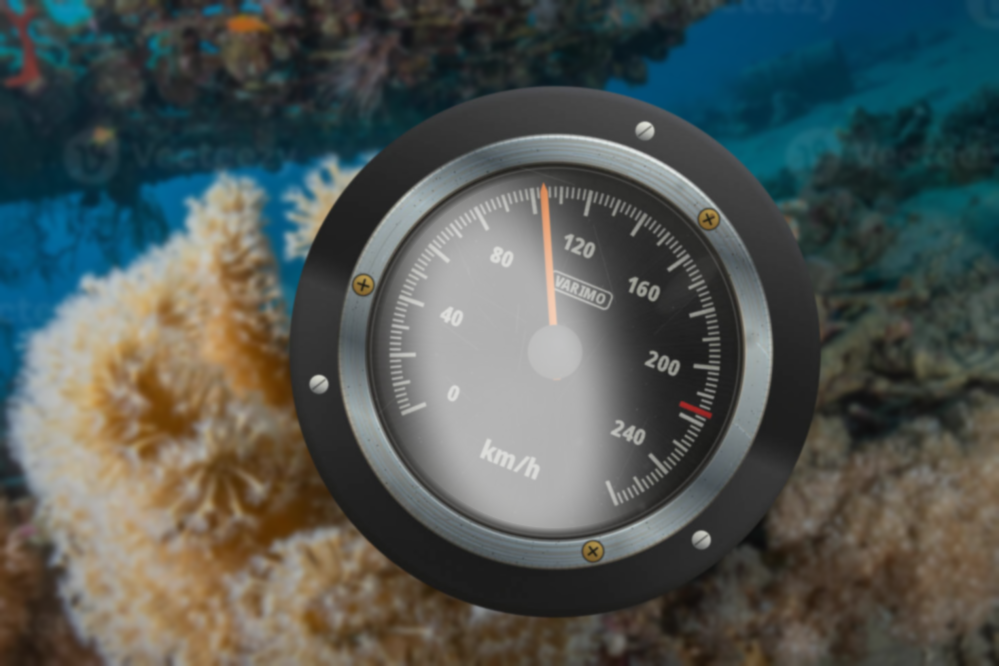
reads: value=104 unit=km/h
